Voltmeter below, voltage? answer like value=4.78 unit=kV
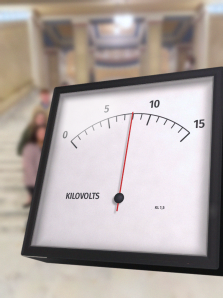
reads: value=8 unit=kV
